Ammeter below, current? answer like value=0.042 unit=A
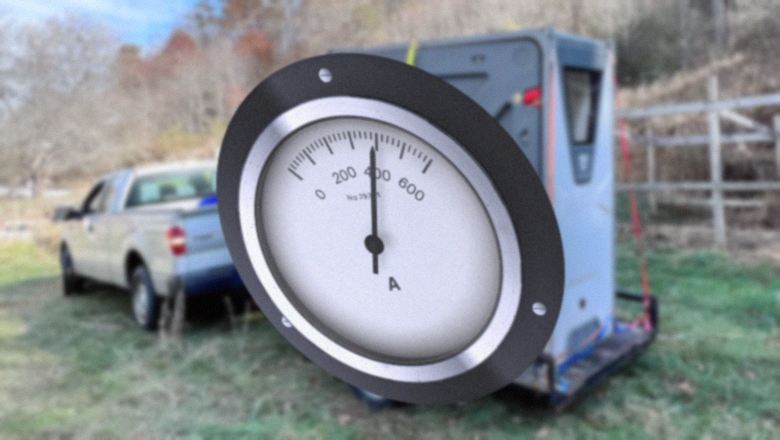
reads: value=400 unit=A
